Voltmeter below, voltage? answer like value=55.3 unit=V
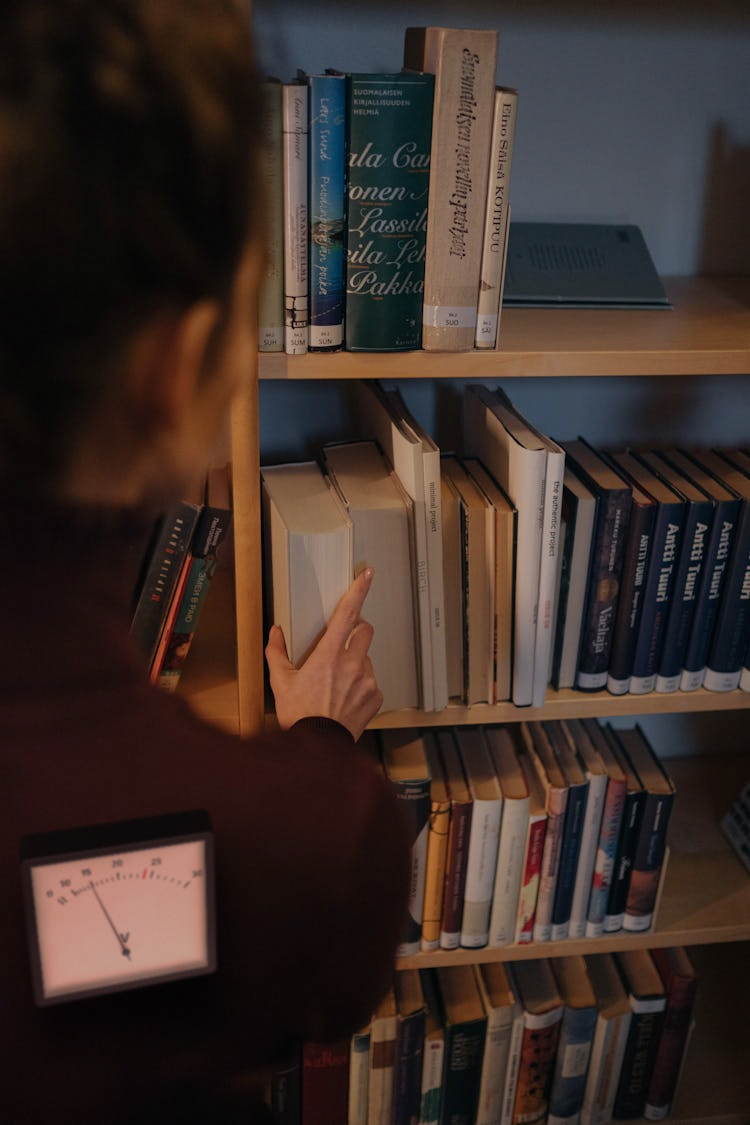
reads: value=15 unit=V
